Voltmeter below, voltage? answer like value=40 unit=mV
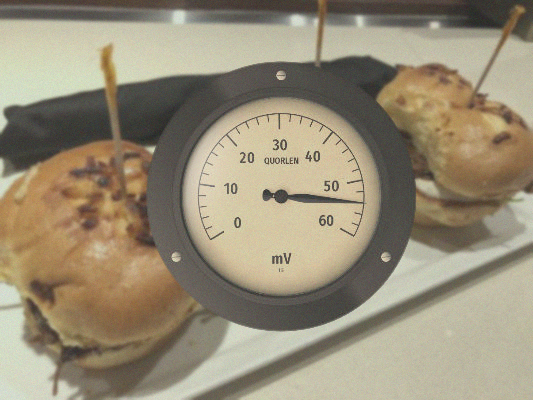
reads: value=54 unit=mV
